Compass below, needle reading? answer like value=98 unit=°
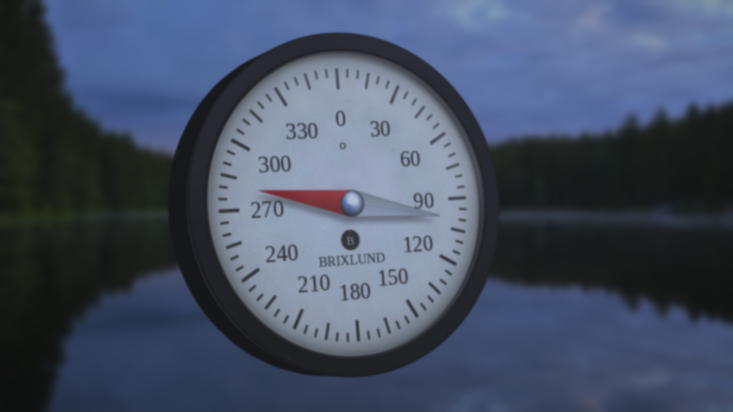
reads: value=280 unit=°
